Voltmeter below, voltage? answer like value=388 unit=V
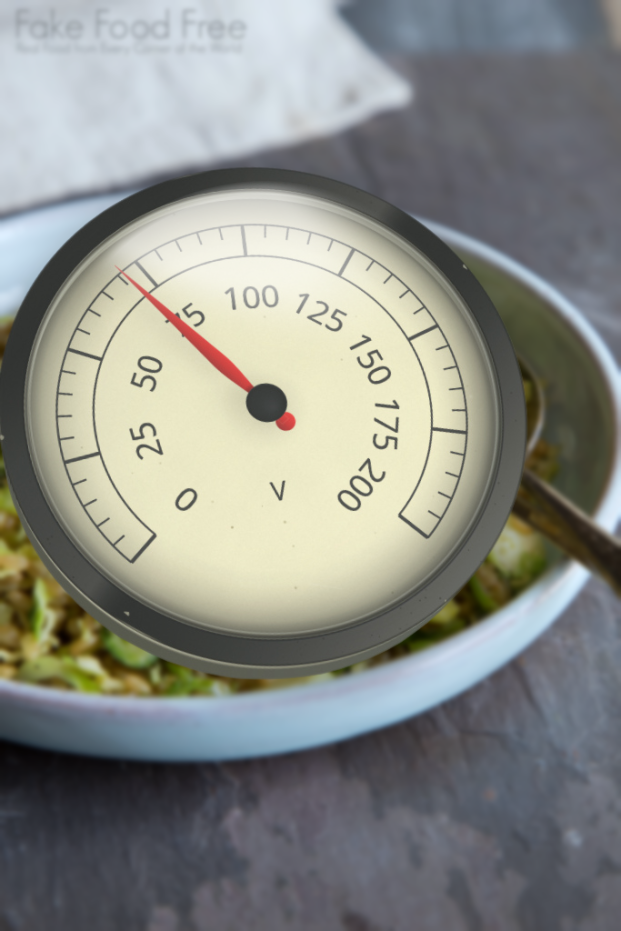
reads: value=70 unit=V
